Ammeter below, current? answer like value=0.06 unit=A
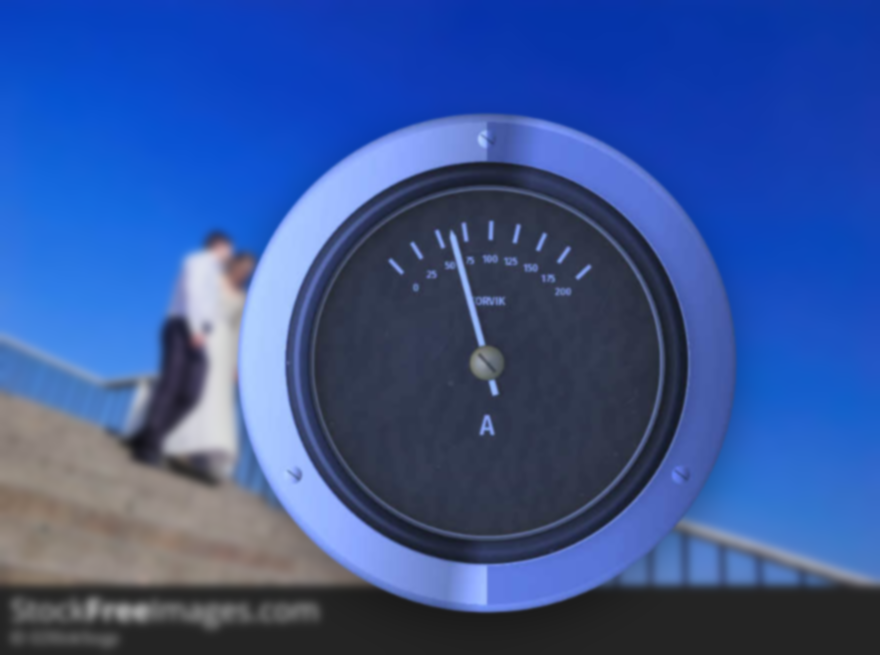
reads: value=62.5 unit=A
